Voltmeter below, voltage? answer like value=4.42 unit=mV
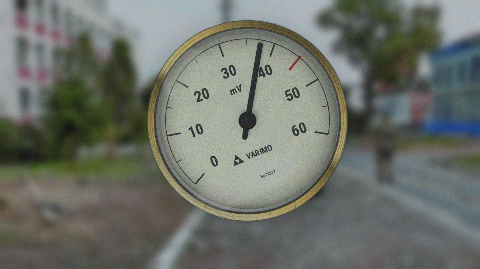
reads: value=37.5 unit=mV
